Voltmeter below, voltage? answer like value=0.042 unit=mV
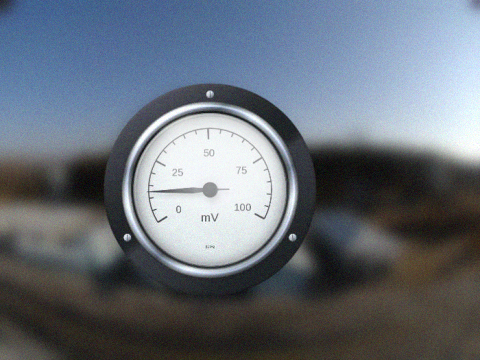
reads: value=12.5 unit=mV
